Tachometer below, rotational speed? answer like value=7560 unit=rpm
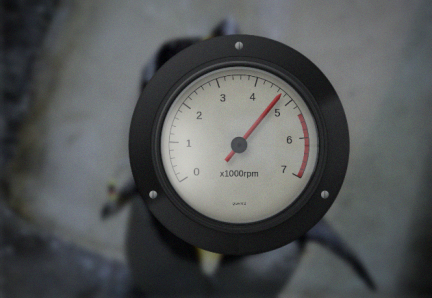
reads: value=4700 unit=rpm
